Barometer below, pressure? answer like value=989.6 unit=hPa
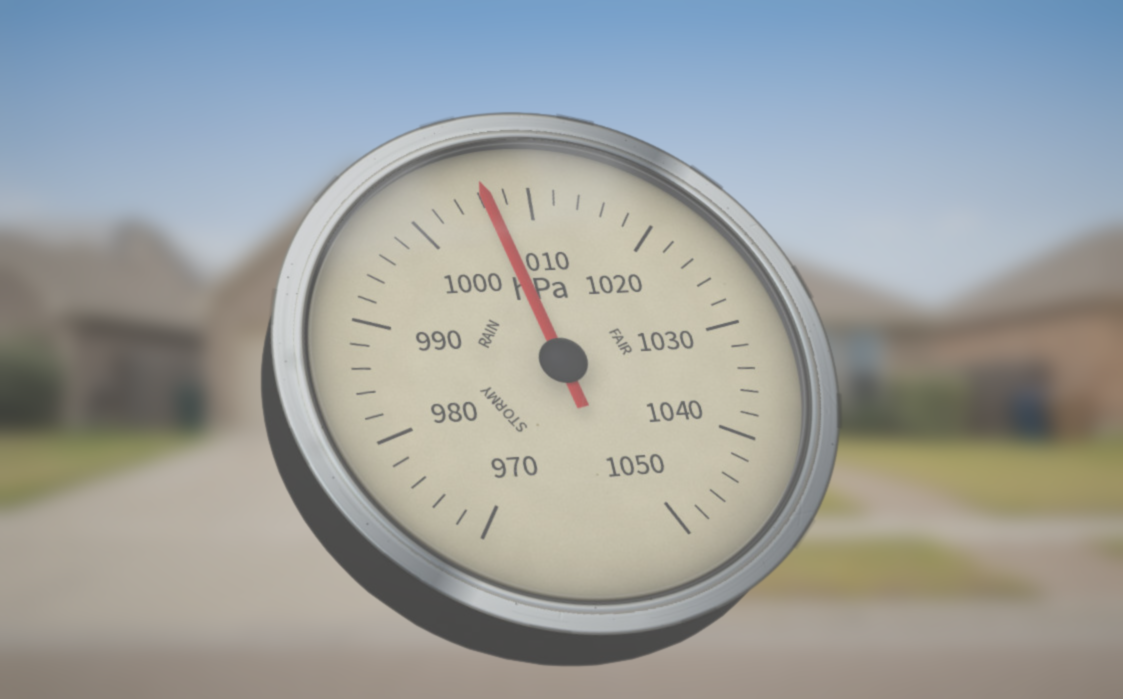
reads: value=1006 unit=hPa
